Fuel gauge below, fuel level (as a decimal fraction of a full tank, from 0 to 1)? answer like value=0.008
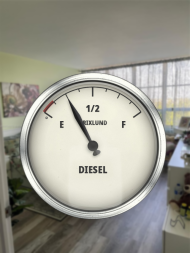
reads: value=0.25
